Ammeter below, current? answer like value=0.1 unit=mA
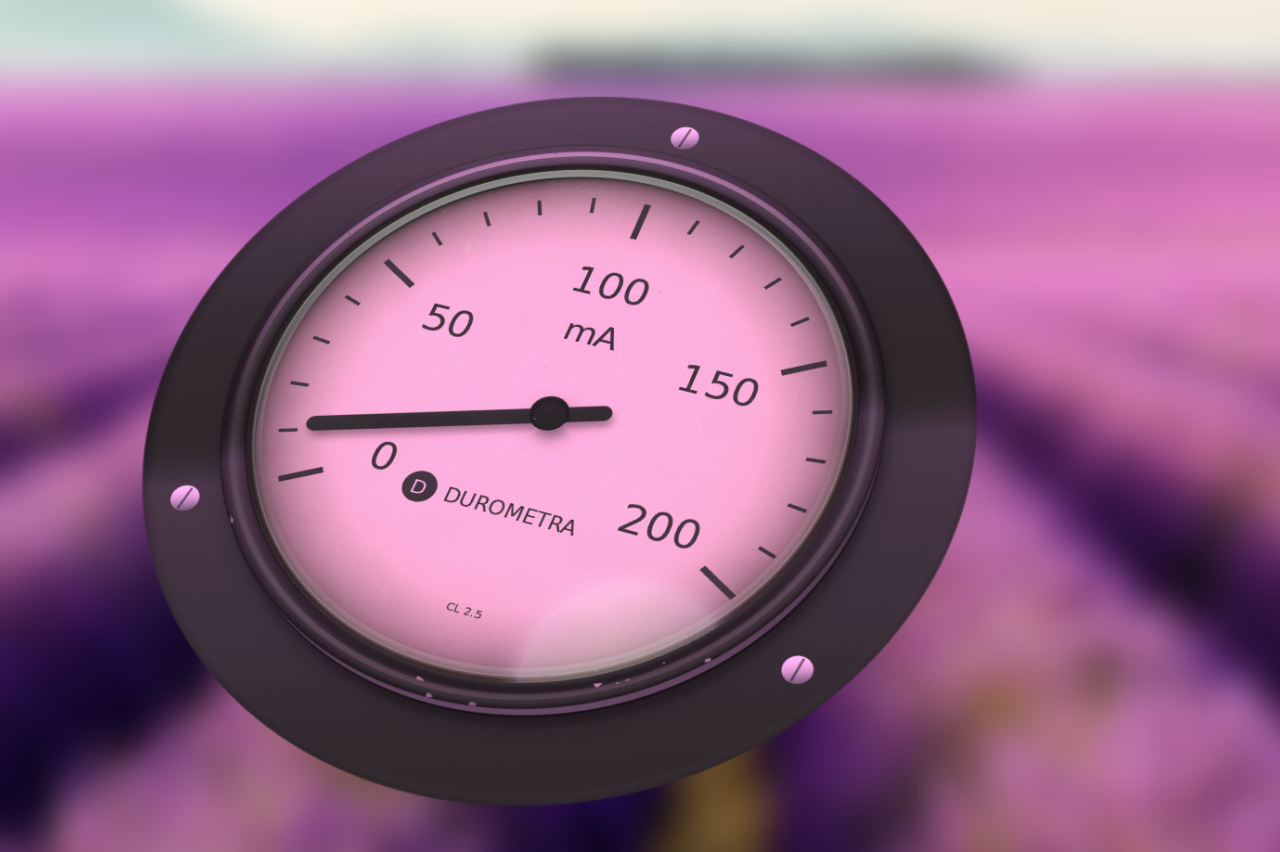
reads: value=10 unit=mA
